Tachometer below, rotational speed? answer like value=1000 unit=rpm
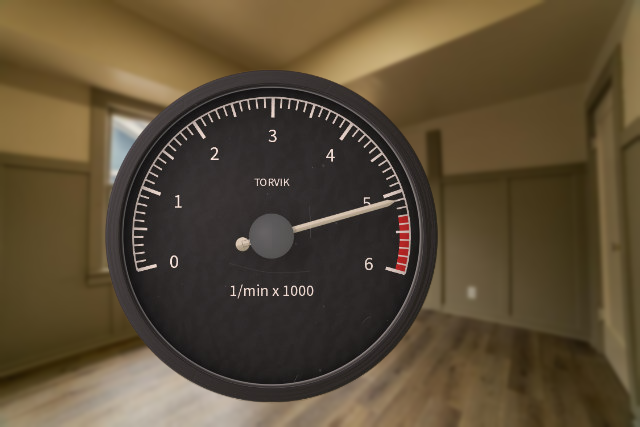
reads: value=5100 unit=rpm
